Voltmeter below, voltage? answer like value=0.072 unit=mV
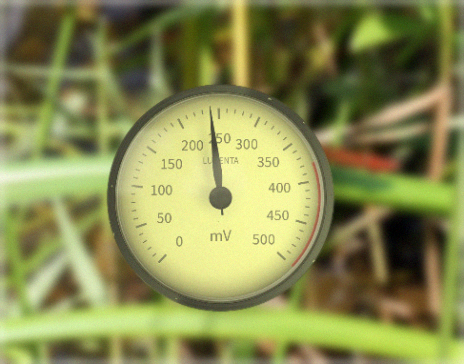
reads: value=240 unit=mV
